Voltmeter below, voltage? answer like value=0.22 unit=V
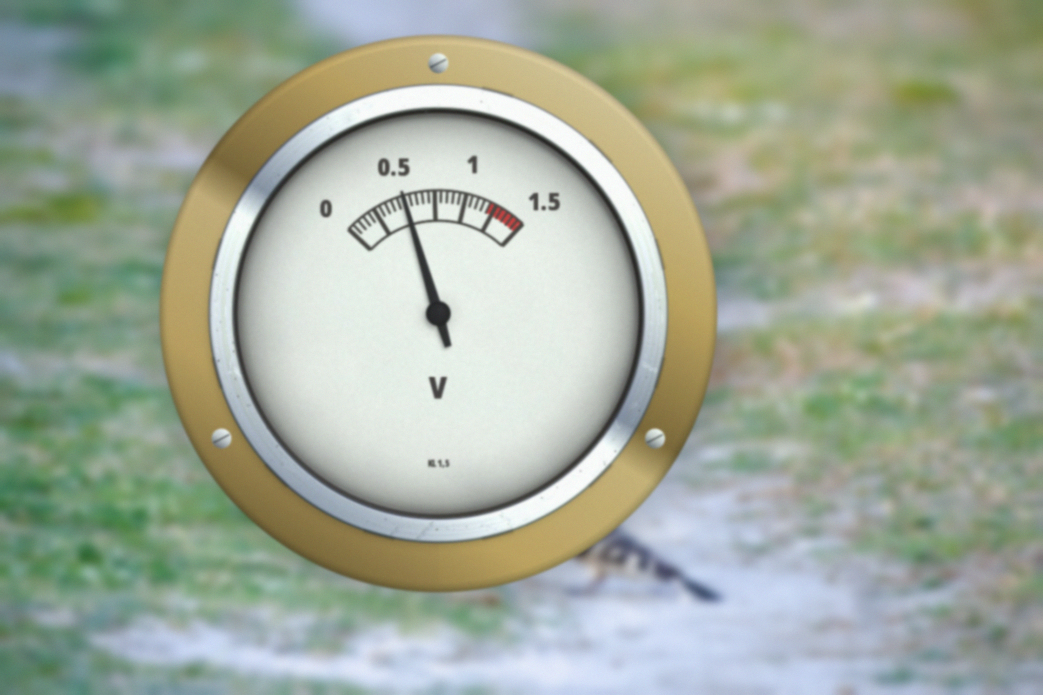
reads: value=0.5 unit=V
